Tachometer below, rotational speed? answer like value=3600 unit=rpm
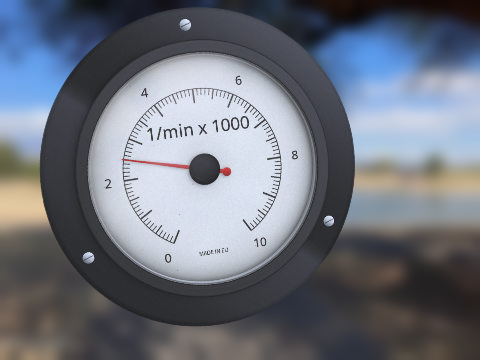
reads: value=2500 unit=rpm
